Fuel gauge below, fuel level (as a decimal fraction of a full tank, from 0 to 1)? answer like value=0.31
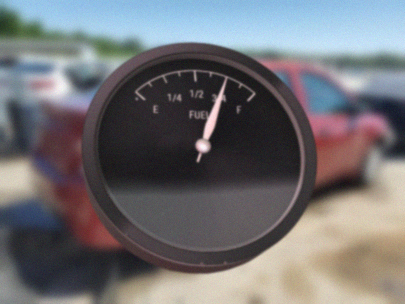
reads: value=0.75
